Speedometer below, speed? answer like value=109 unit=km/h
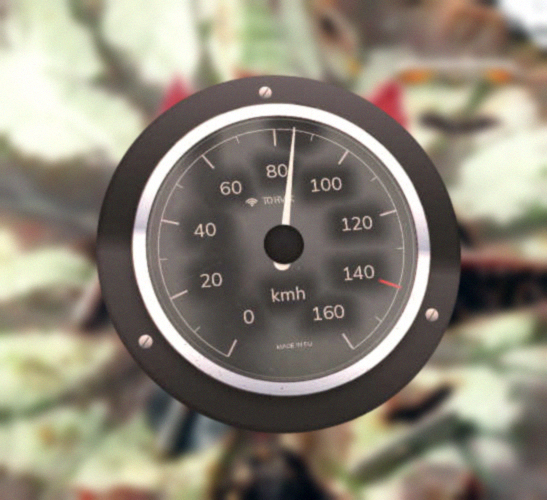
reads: value=85 unit=km/h
